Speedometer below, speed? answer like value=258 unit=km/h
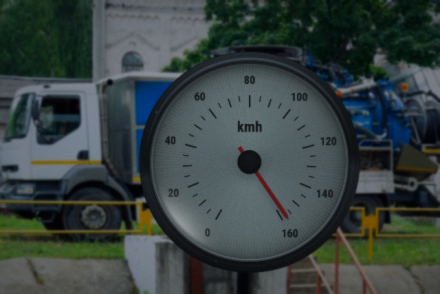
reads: value=157.5 unit=km/h
